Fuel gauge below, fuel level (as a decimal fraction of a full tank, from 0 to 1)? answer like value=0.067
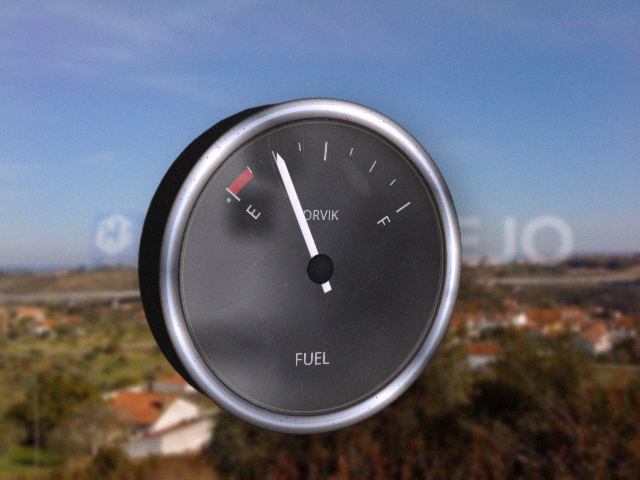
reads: value=0.25
